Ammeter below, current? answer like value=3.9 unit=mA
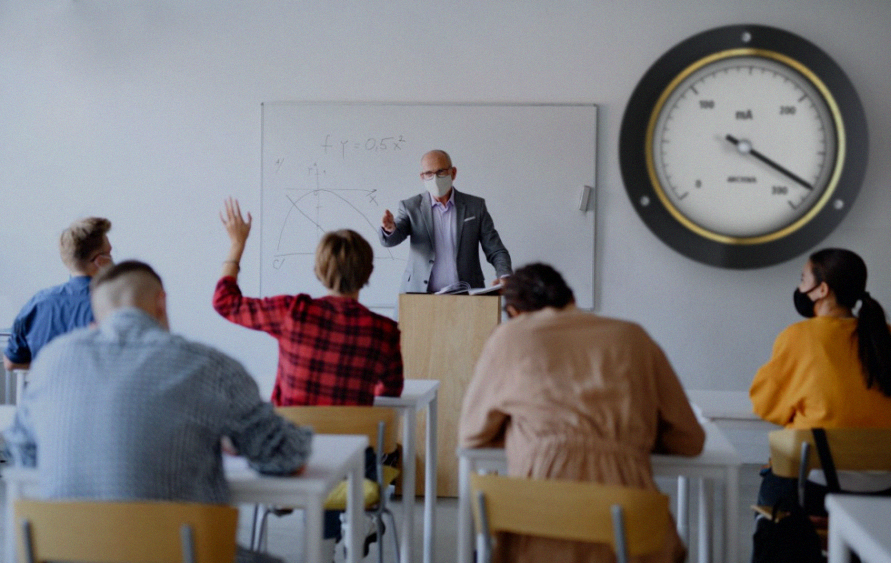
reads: value=280 unit=mA
